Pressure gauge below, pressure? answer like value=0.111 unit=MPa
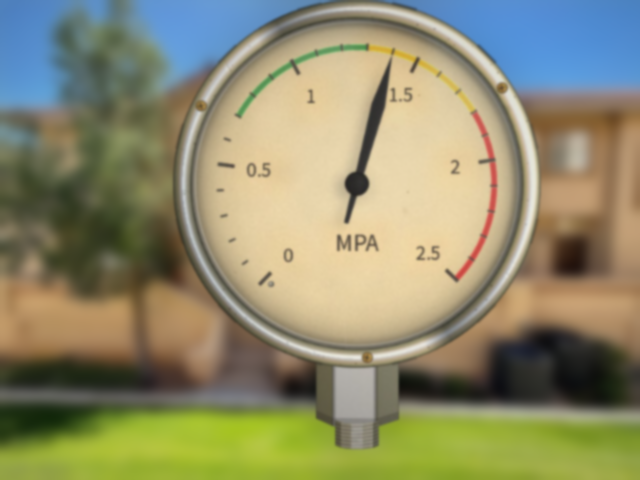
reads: value=1.4 unit=MPa
